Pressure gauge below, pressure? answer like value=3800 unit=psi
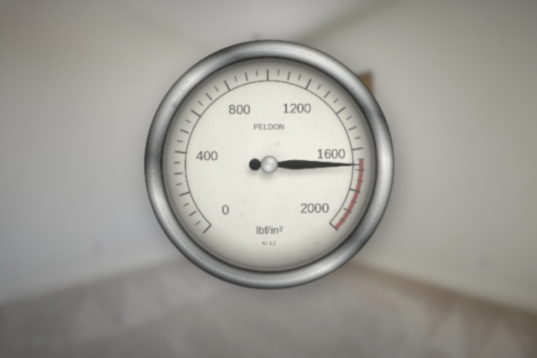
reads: value=1675 unit=psi
